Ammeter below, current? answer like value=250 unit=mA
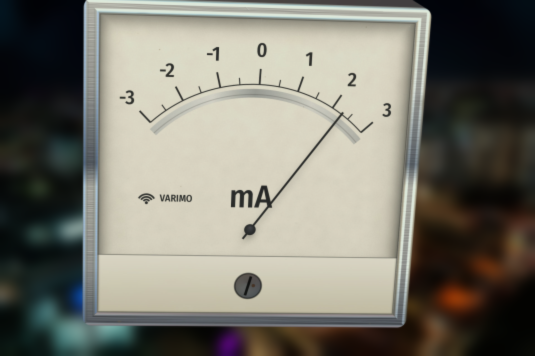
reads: value=2.25 unit=mA
